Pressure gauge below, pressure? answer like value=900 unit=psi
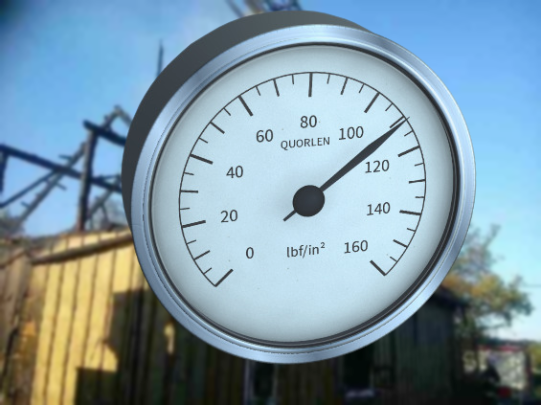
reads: value=110 unit=psi
